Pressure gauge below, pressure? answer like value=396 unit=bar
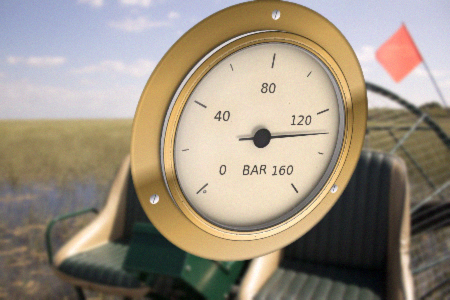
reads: value=130 unit=bar
